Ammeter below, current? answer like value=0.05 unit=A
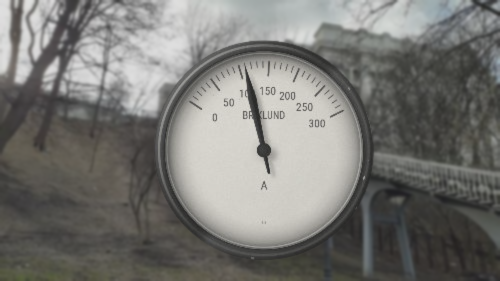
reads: value=110 unit=A
